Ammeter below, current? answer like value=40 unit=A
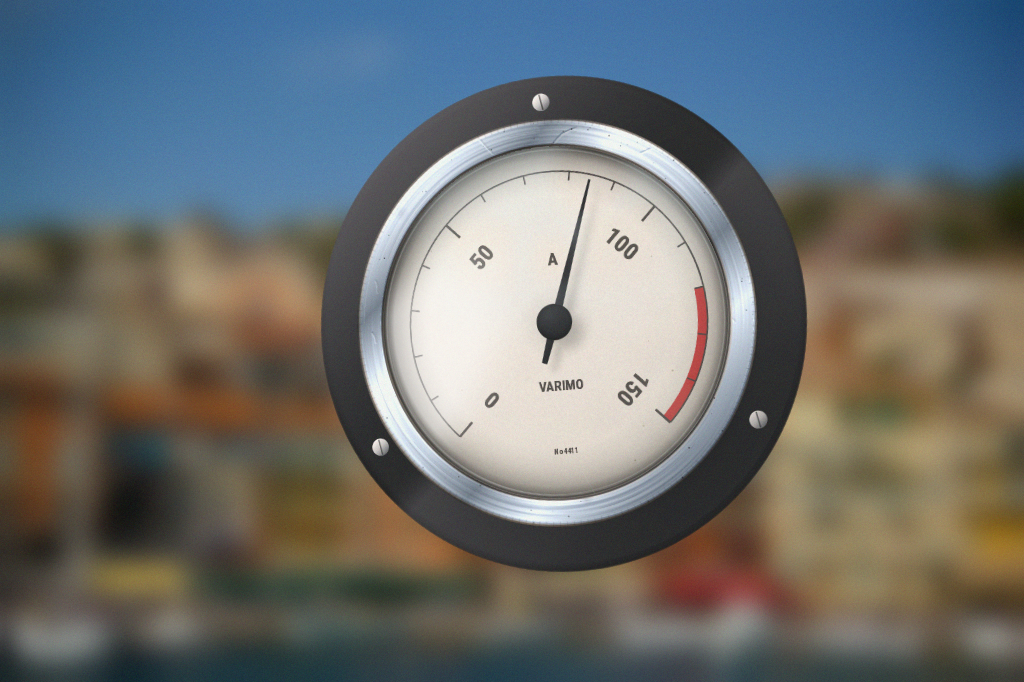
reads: value=85 unit=A
